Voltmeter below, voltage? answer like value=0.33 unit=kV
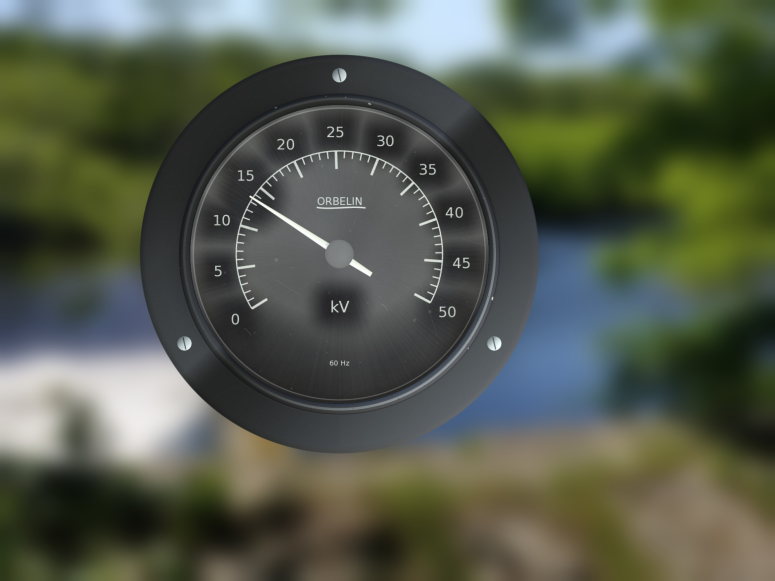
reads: value=13.5 unit=kV
